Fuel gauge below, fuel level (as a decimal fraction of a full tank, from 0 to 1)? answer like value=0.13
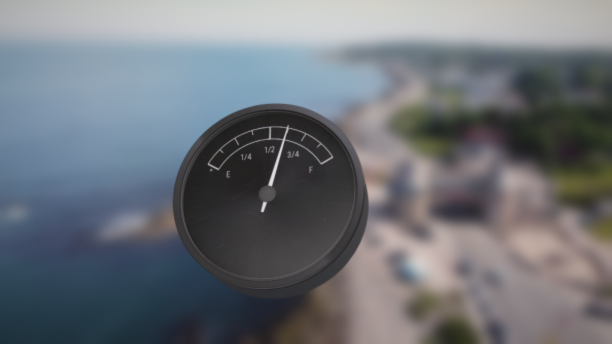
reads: value=0.625
